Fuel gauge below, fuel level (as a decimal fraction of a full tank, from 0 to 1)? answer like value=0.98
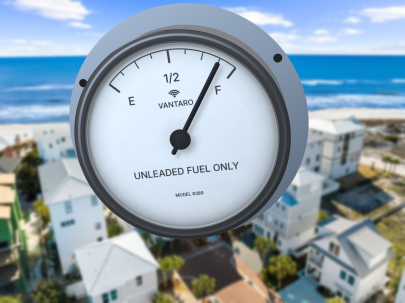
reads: value=0.875
